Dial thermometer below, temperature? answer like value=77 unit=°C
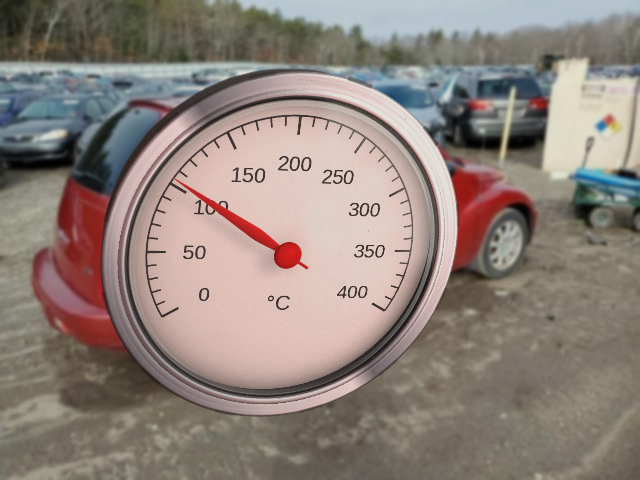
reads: value=105 unit=°C
